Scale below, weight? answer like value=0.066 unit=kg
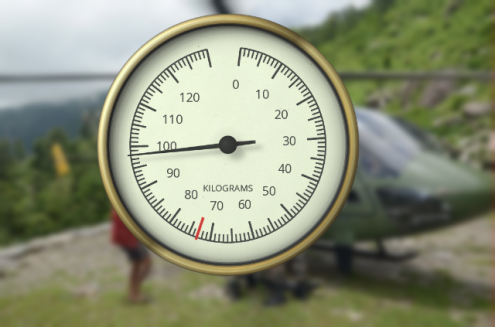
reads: value=98 unit=kg
